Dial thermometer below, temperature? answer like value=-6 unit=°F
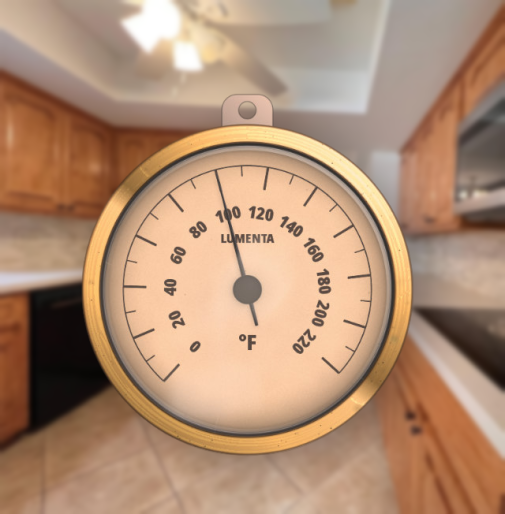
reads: value=100 unit=°F
